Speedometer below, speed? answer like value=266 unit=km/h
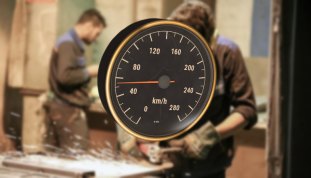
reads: value=55 unit=km/h
